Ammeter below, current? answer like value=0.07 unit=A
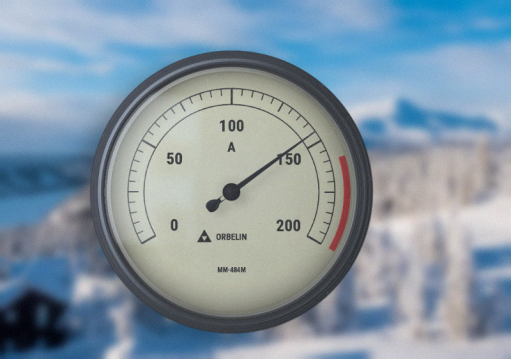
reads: value=145 unit=A
